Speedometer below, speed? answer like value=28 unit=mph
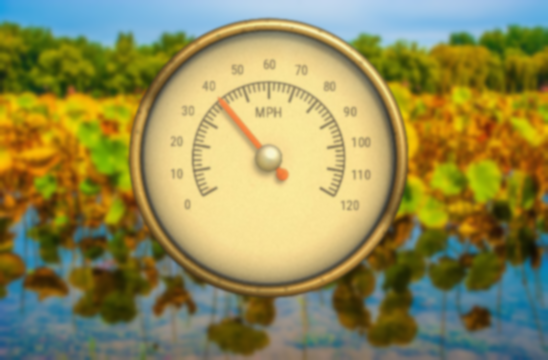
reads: value=40 unit=mph
